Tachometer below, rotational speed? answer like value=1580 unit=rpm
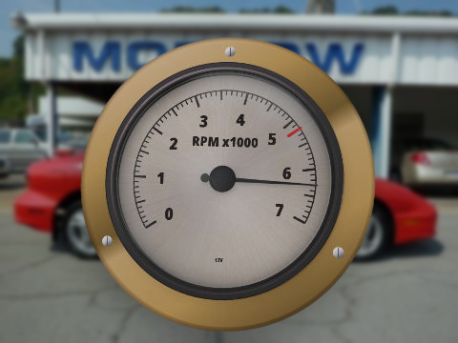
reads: value=6300 unit=rpm
